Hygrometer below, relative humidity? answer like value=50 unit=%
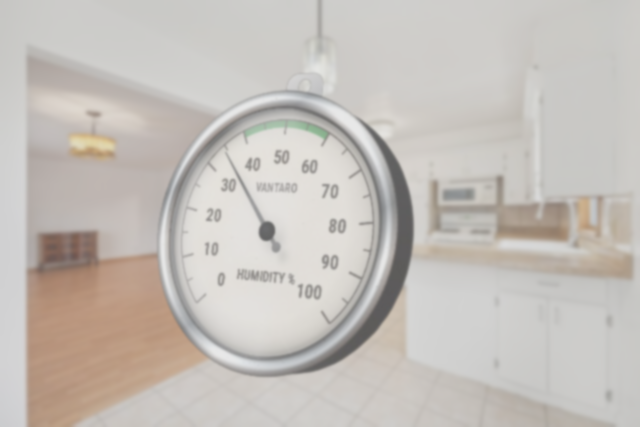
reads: value=35 unit=%
